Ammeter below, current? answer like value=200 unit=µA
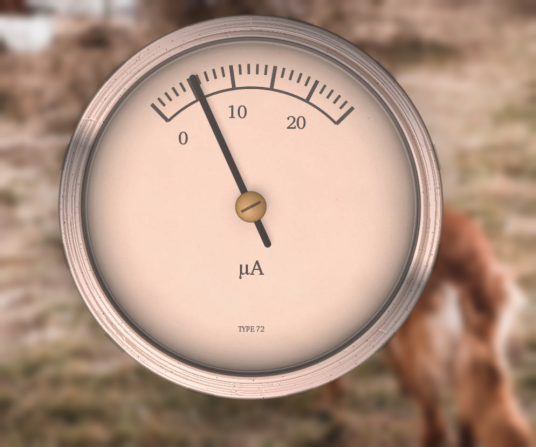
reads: value=5.5 unit=µA
